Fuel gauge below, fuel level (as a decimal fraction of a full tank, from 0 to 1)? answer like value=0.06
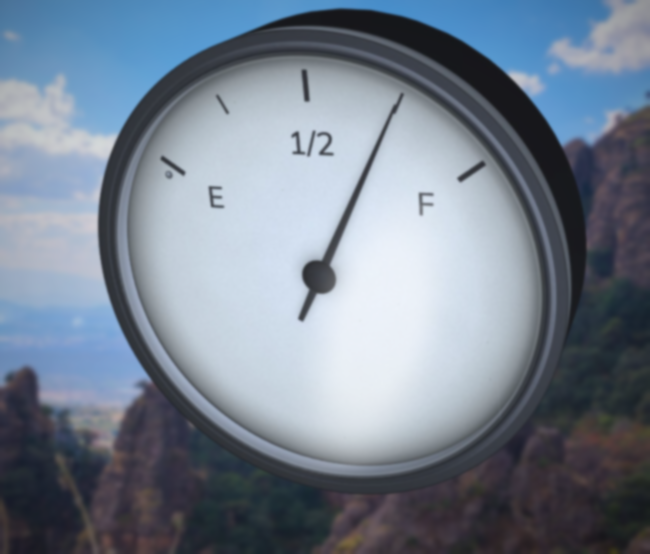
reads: value=0.75
